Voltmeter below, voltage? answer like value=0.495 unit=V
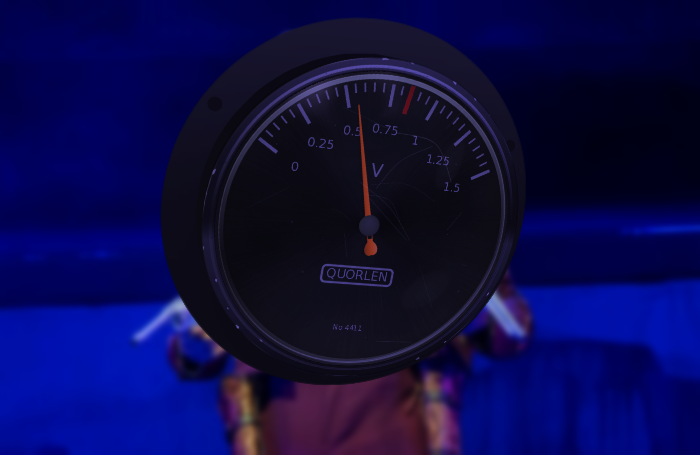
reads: value=0.55 unit=V
